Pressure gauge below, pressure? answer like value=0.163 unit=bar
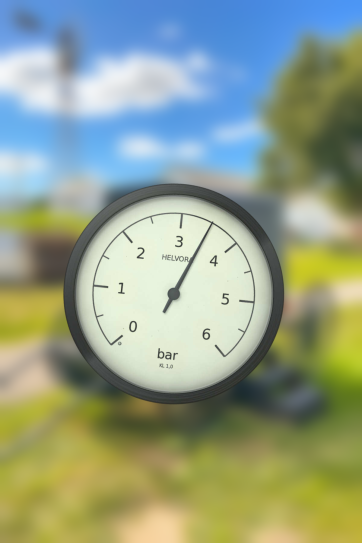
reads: value=3.5 unit=bar
